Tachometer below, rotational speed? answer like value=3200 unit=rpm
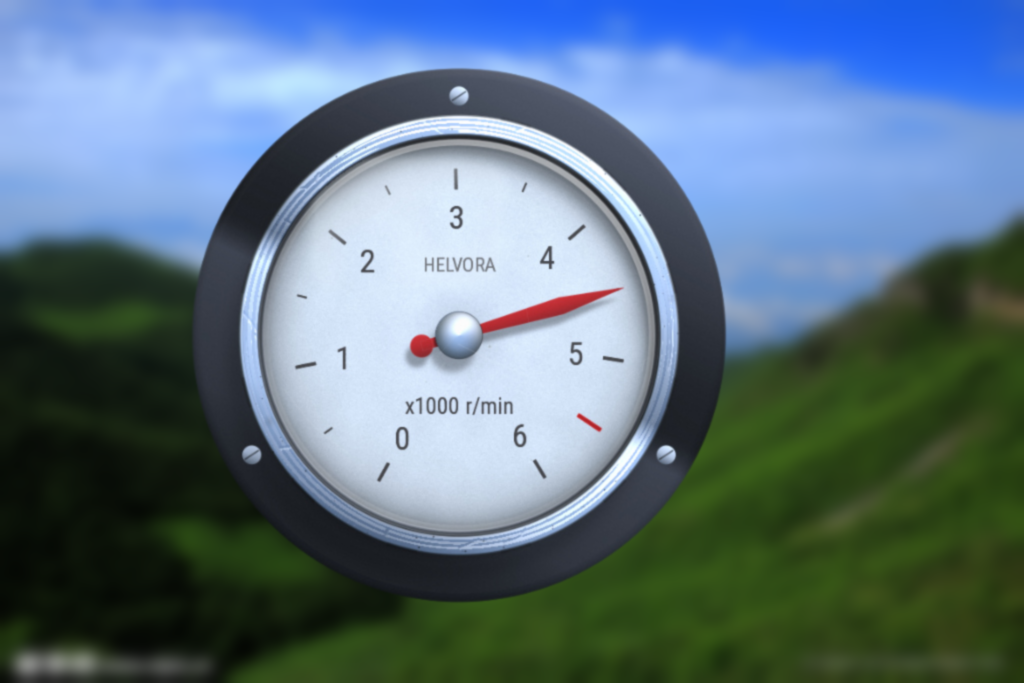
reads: value=4500 unit=rpm
